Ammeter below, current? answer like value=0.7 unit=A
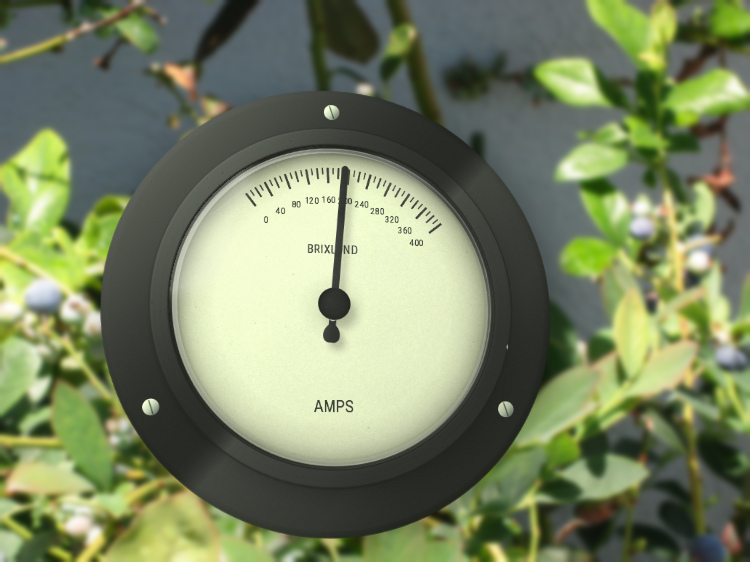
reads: value=190 unit=A
